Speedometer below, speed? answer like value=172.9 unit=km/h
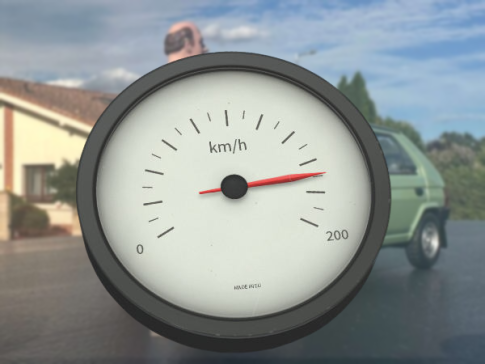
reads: value=170 unit=km/h
